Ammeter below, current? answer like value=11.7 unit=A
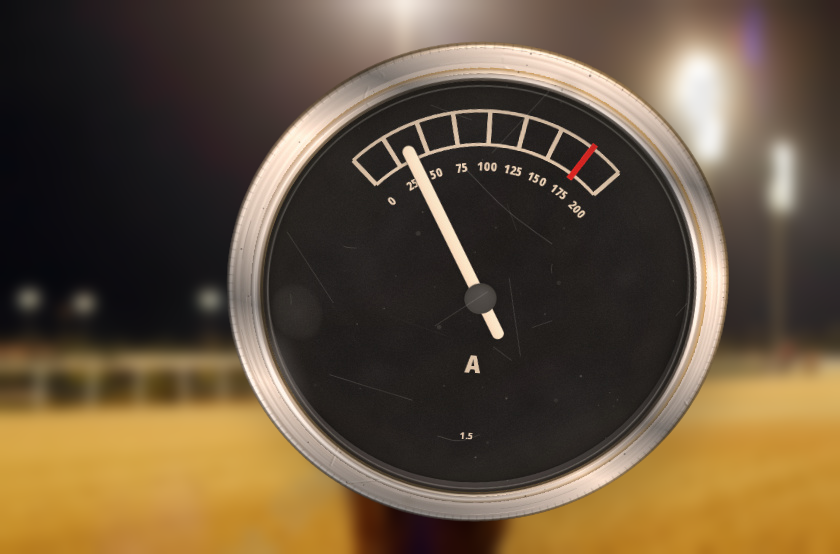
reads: value=37.5 unit=A
